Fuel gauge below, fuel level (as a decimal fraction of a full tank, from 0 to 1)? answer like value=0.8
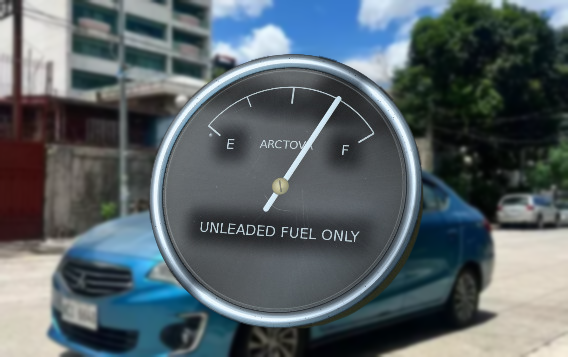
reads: value=0.75
